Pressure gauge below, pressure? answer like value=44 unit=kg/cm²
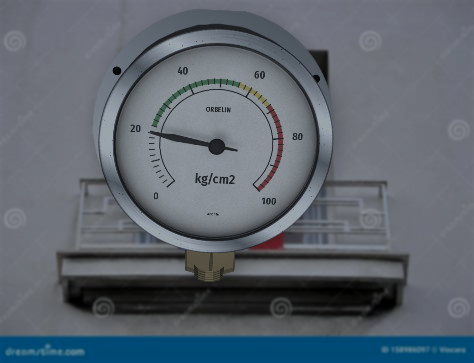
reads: value=20 unit=kg/cm²
